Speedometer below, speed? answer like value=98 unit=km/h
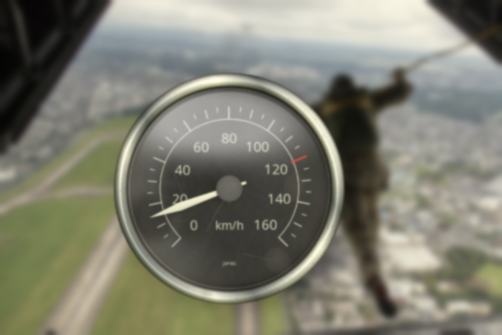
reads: value=15 unit=km/h
